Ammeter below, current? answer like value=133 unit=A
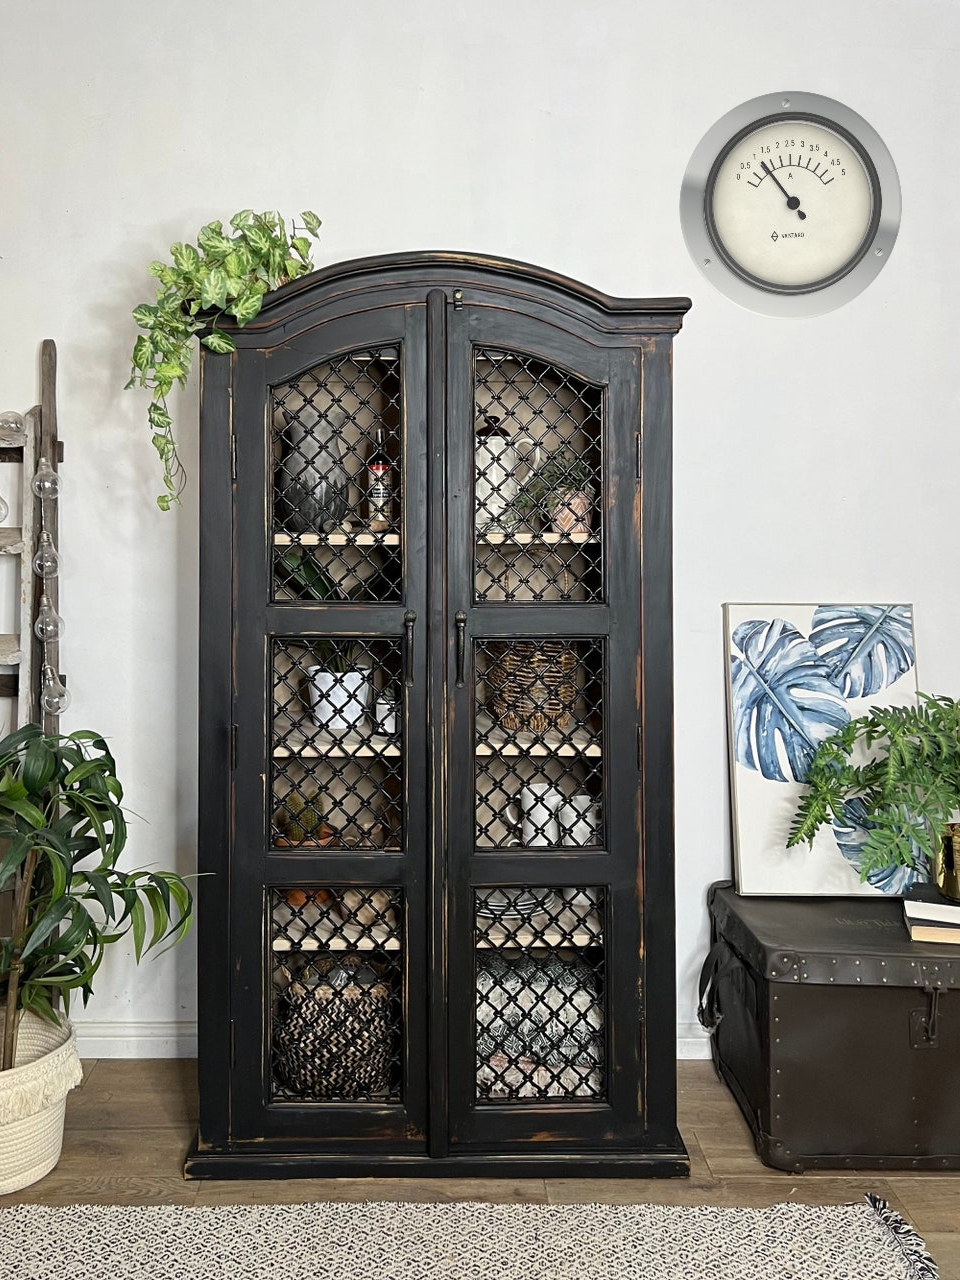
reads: value=1 unit=A
